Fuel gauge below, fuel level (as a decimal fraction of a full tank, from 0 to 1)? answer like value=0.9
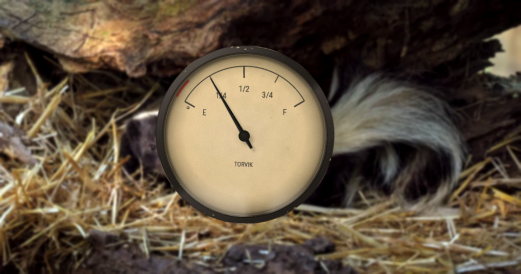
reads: value=0.25
